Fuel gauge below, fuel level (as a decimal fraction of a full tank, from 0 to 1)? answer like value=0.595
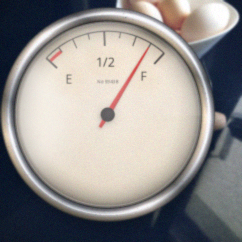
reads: value=0.875
